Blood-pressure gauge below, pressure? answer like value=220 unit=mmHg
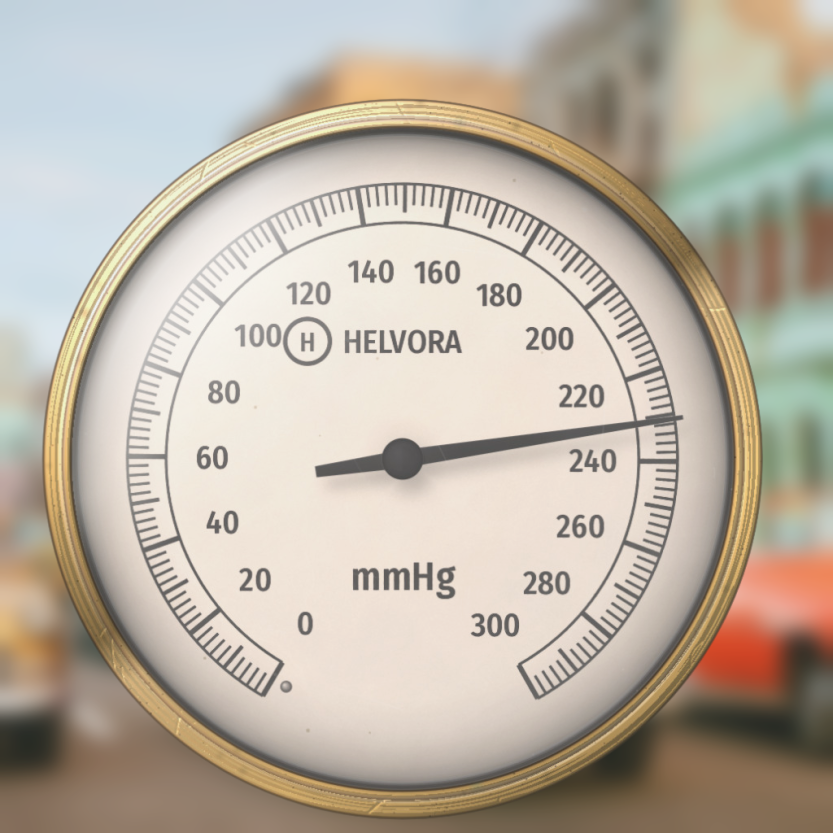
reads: value=231 unit=mmHg
